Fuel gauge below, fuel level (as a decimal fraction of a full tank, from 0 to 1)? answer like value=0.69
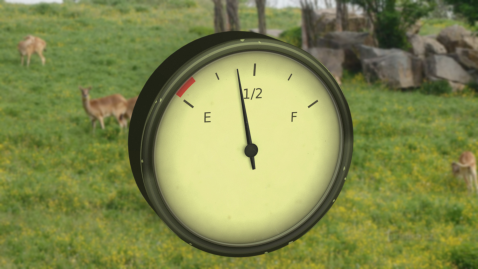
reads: value=0.375
